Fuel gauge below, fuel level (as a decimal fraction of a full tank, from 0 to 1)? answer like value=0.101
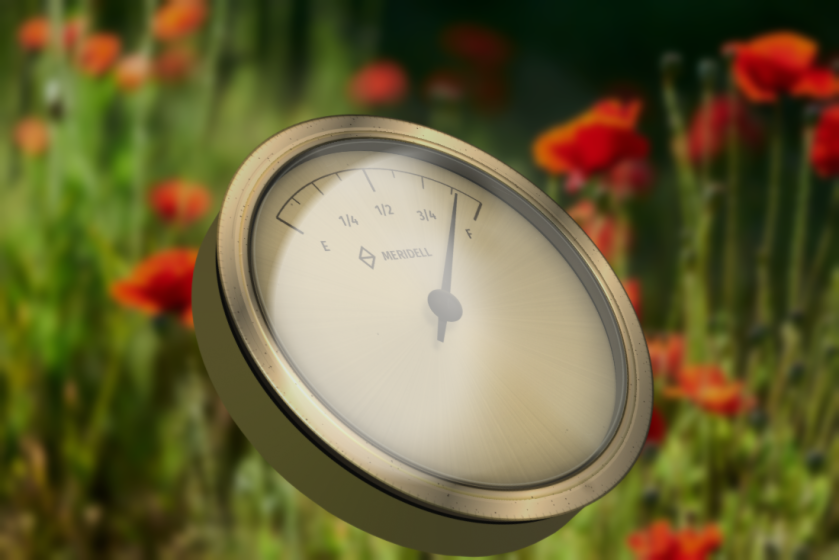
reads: value=0.875
